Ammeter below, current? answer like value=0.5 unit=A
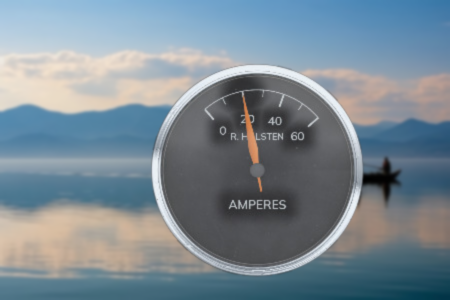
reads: value=20 unit=A
